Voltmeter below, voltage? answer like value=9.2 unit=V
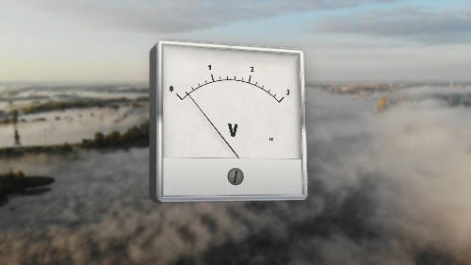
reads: value=0.2 unit=V
